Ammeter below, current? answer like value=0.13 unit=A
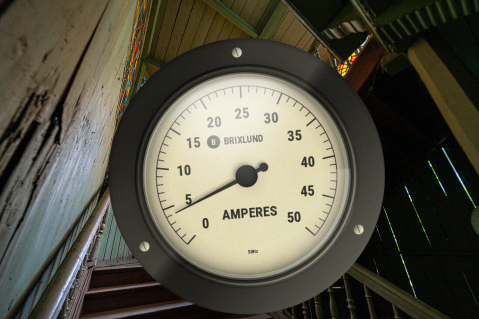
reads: value=4 unit=A
